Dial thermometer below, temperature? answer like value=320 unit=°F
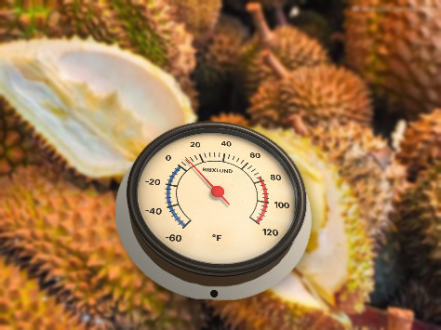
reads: value=8 unit=°F
